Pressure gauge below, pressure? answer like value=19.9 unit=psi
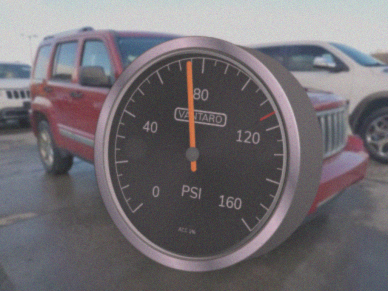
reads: value=75 unit=psi
